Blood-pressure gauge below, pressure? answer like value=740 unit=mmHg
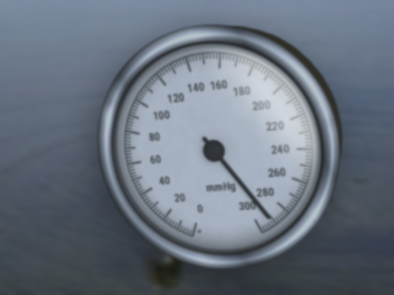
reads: value=290 unit=mmHg
